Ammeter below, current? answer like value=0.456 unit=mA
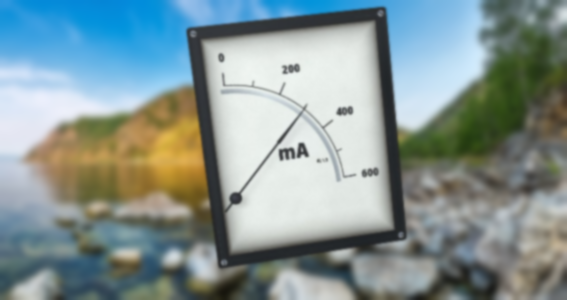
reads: value=300 unit=mA
